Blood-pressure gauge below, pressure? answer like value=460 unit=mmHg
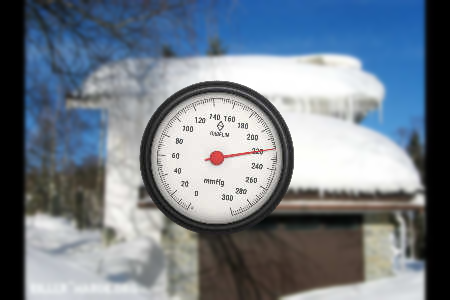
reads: value=220 unit=mmHg
